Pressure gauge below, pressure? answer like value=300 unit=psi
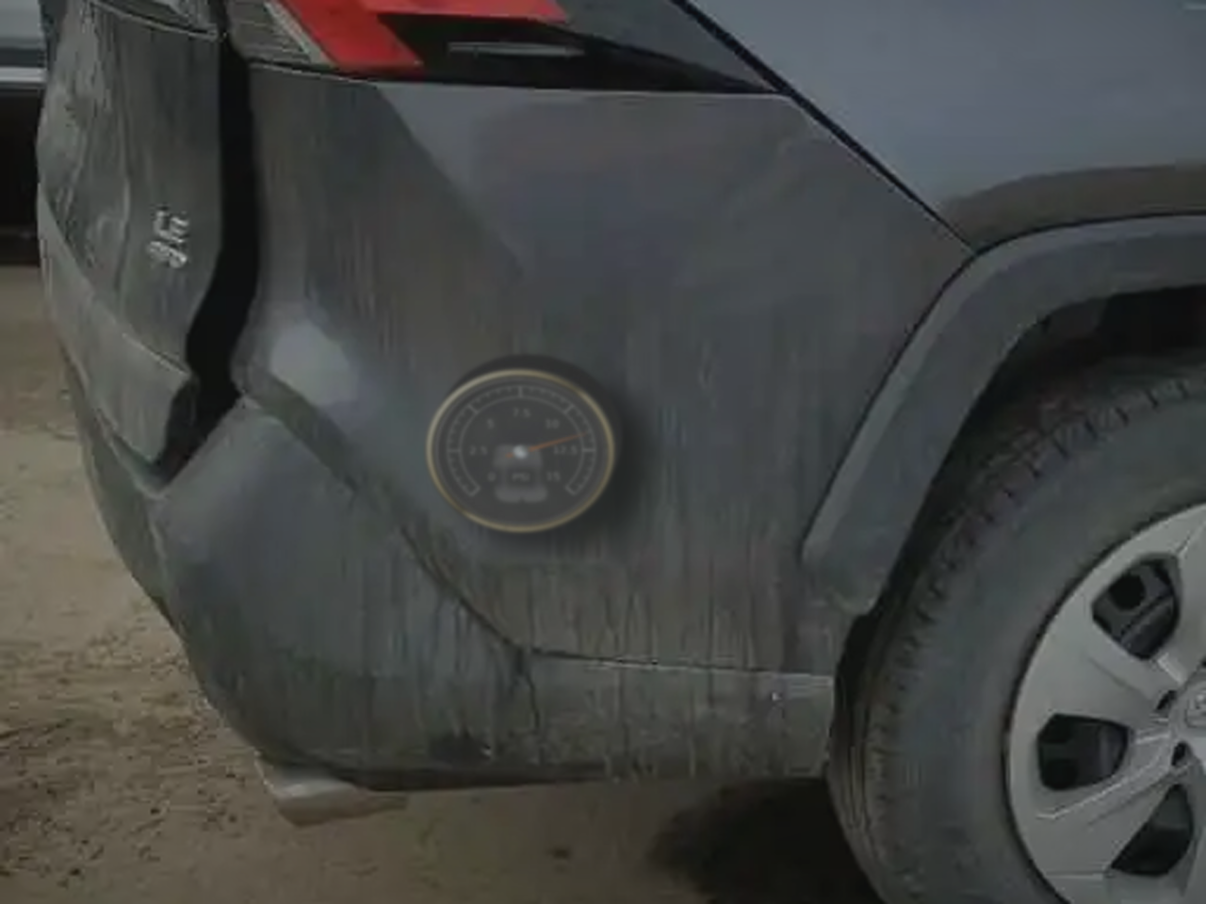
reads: value=11.5 unit=psi
